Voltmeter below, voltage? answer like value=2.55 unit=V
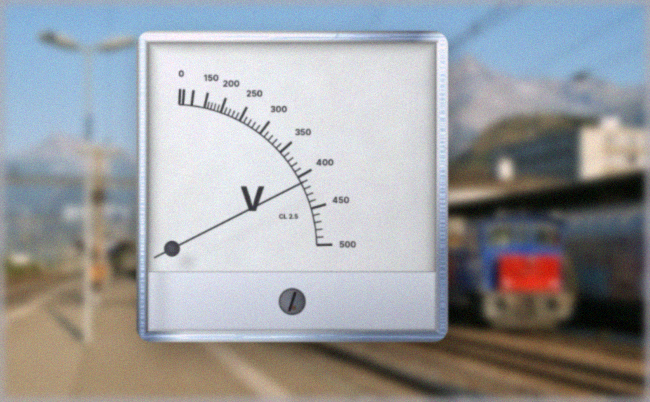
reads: value=410 unit=V
